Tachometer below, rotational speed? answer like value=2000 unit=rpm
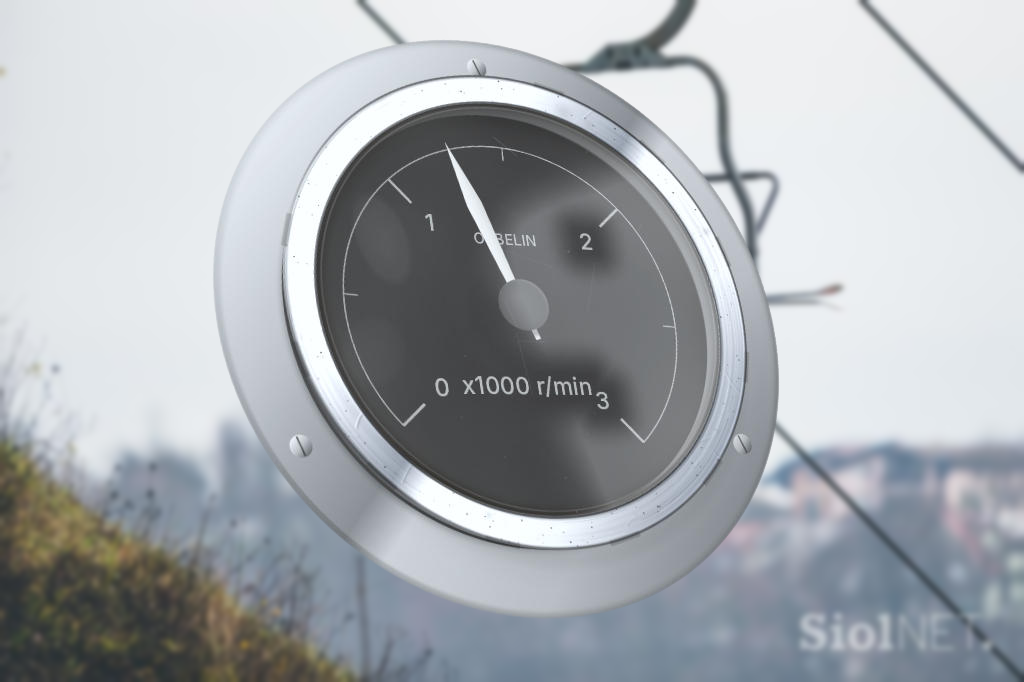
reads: value=1250 unit=rpm
